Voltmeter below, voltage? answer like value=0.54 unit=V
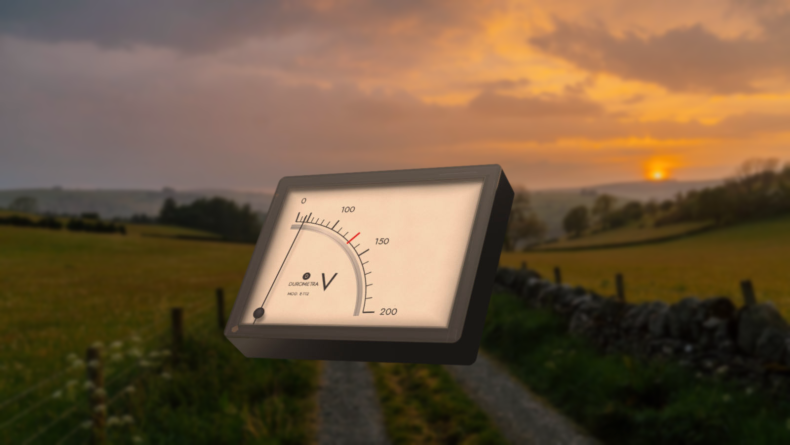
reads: value=50 unit=V
